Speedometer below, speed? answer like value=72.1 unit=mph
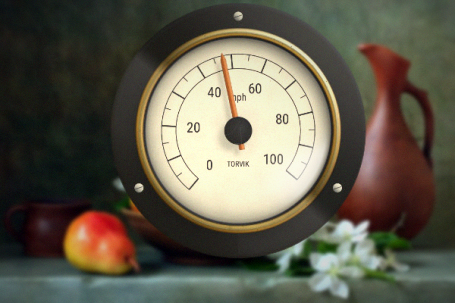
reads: value=47.5 unit=mph
